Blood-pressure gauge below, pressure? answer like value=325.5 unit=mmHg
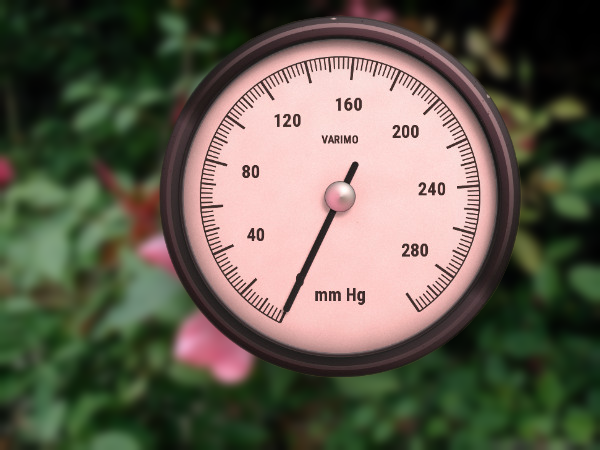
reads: value=0 unit=mmHg
